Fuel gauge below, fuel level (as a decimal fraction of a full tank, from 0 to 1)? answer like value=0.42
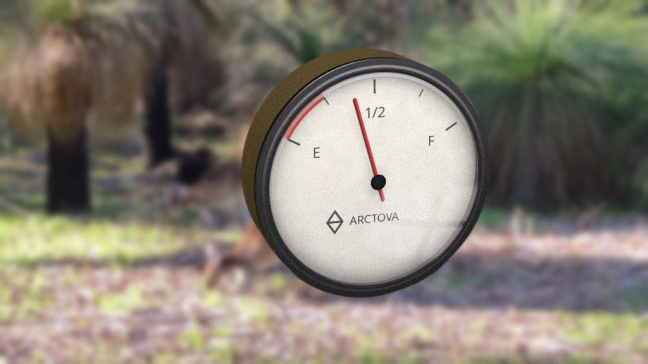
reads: value=0.375
